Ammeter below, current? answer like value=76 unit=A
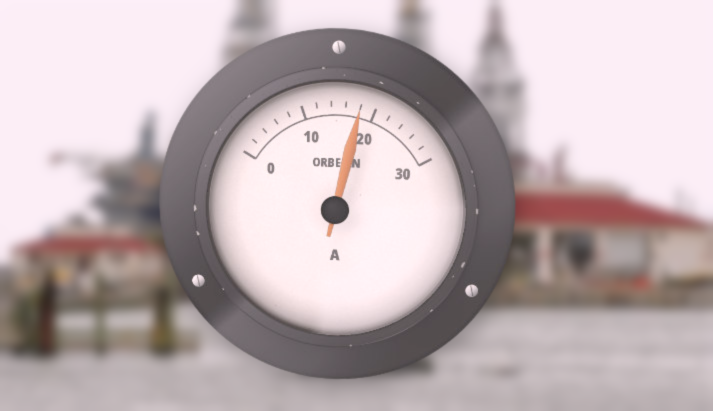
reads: value=18 unit=A
